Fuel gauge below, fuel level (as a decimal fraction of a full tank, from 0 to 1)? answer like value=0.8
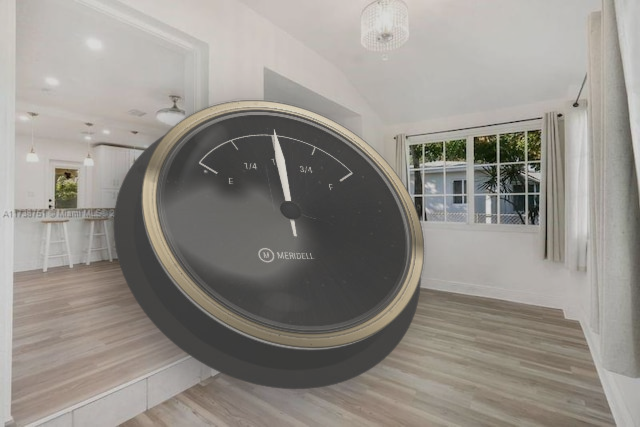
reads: value=0.5
